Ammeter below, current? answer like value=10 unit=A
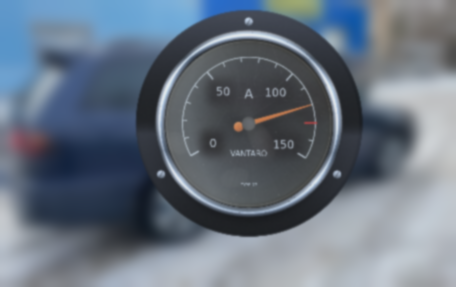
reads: value=120 unit=A
